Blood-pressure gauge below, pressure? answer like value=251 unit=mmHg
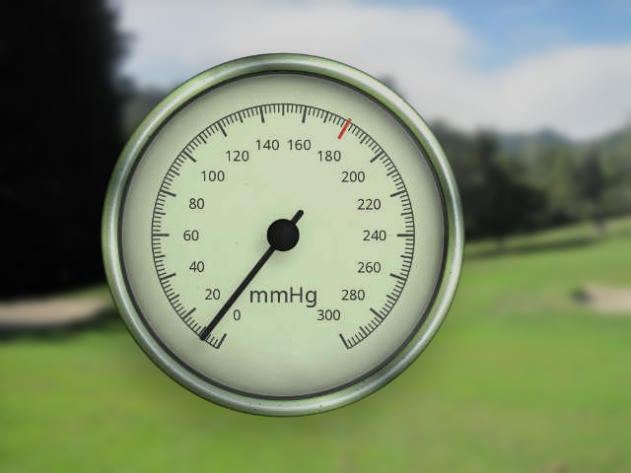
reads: value=8 unit=mmHg
